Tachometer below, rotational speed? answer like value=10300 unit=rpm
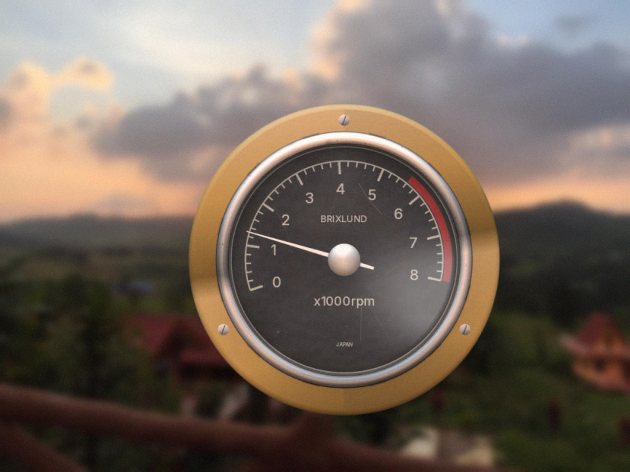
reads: value=1300 unit=rpm
